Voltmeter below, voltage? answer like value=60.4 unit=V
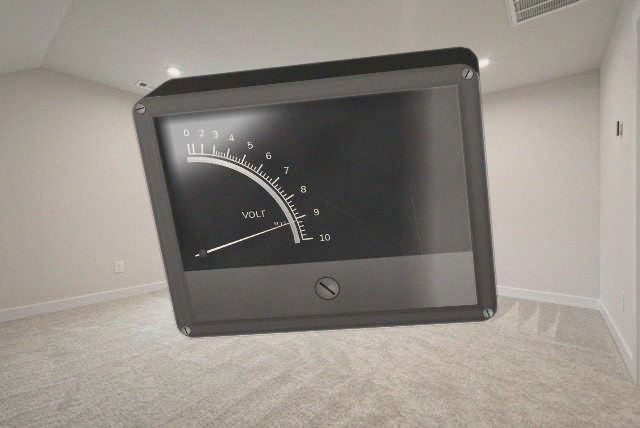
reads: value=9 unit=V
